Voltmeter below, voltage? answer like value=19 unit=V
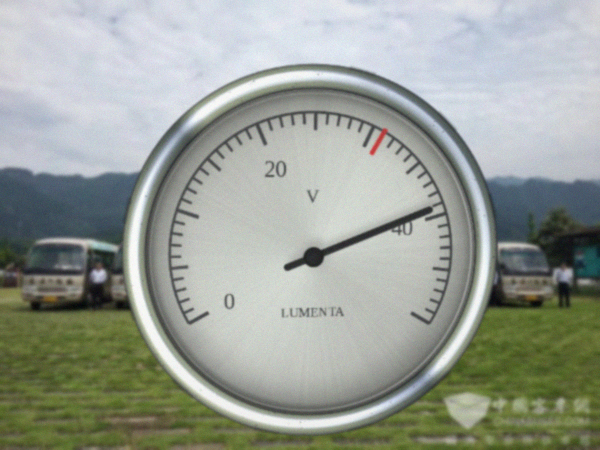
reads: value=39 unit=V
